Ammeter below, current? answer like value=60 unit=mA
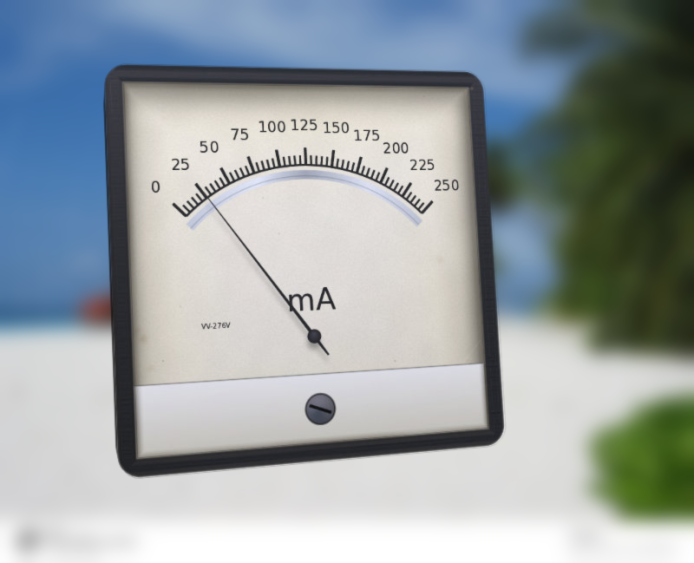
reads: value=25 unit=mA
